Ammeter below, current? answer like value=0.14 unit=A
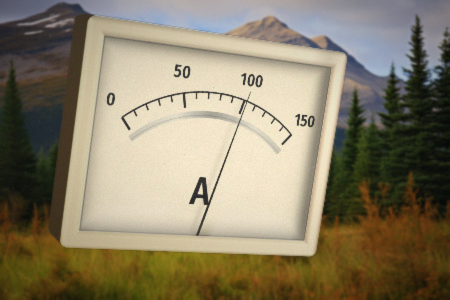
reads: value=100 unit=A
